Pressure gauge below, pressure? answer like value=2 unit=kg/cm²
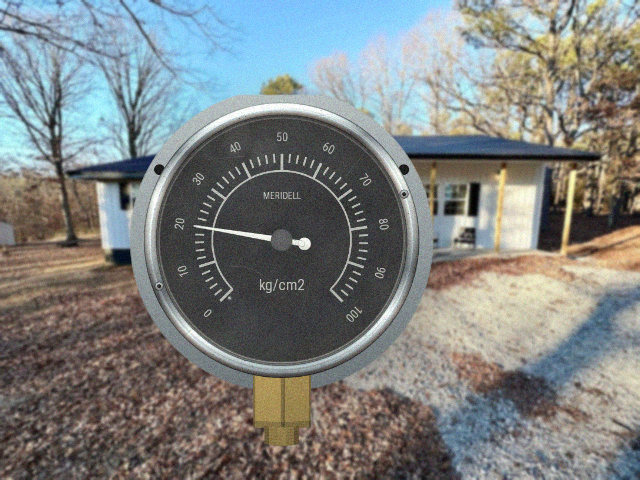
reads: value=20 unit=kg/cm²
